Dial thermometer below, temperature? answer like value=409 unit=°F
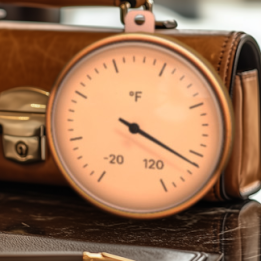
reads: value=104 unit=°F
